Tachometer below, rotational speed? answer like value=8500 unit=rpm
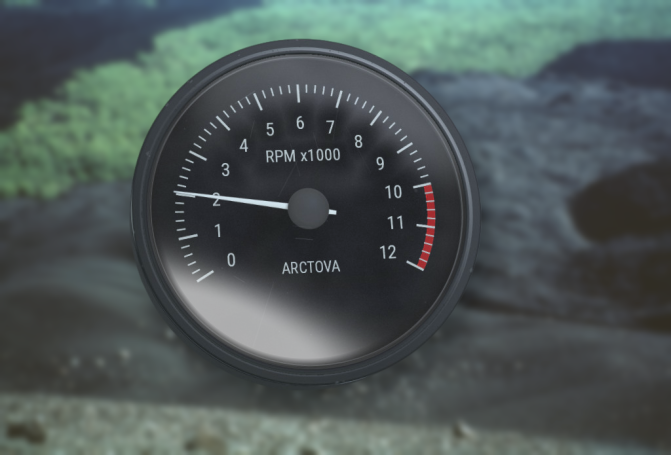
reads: value=2000 unit=rpm
